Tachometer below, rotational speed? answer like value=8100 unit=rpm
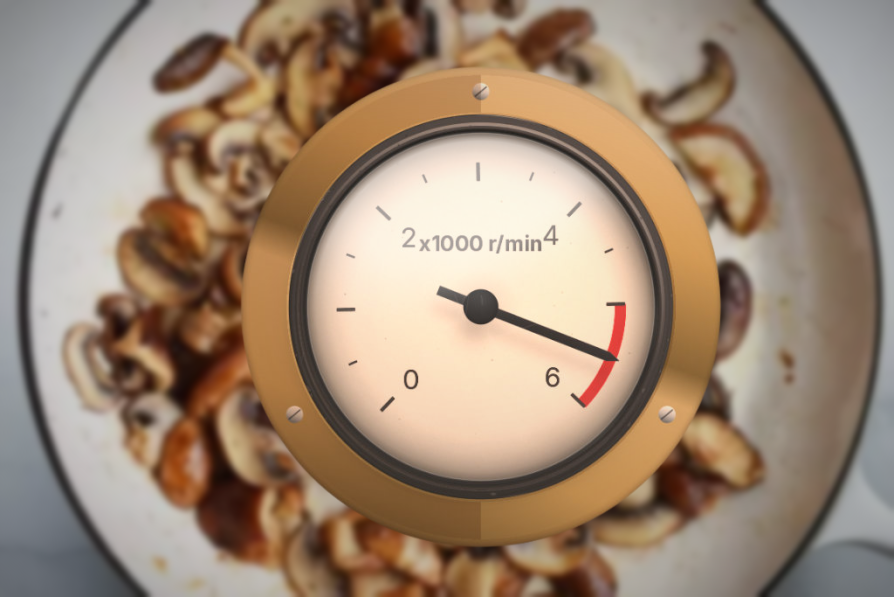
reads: value=5500 unit=rpm
